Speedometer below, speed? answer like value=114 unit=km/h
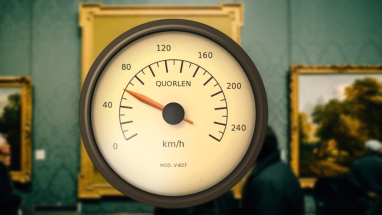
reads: value=60 unit=km/h
